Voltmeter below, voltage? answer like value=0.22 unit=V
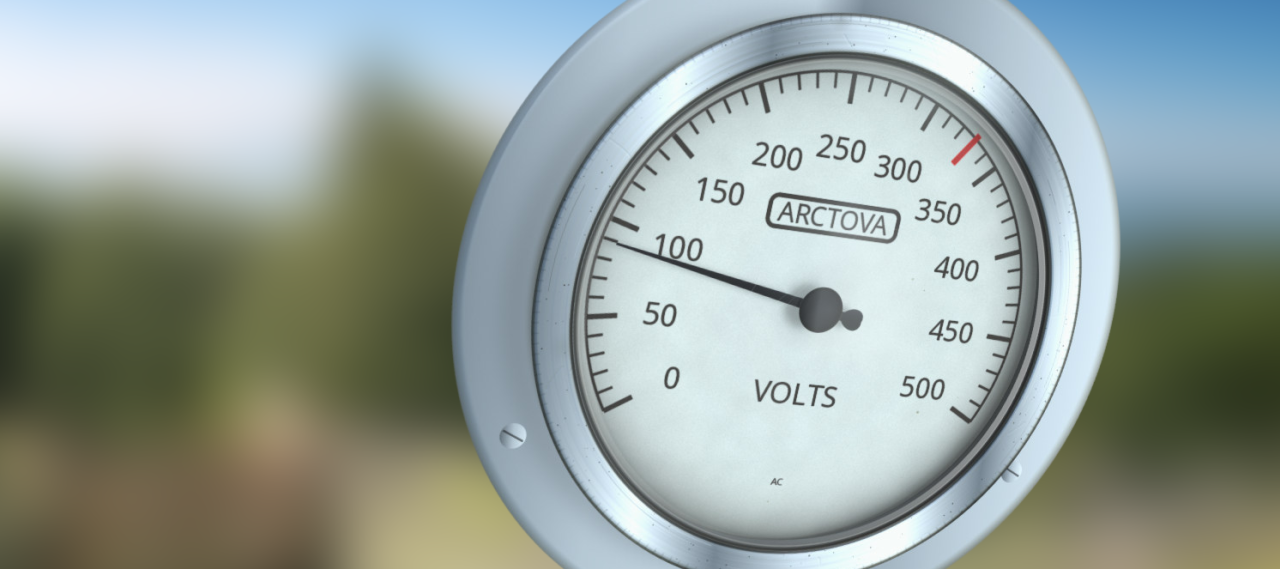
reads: value=90 unit=V
